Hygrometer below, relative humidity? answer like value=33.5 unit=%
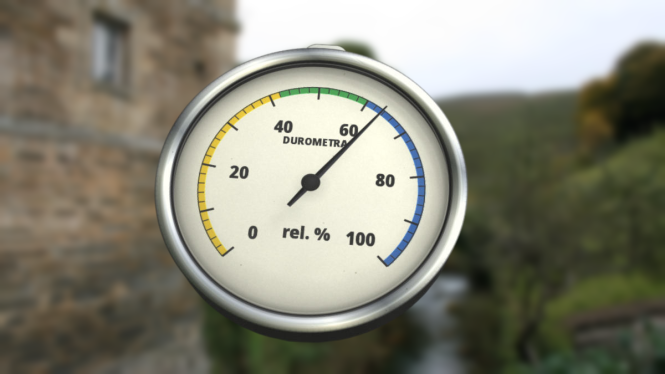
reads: value=64 unit=%
